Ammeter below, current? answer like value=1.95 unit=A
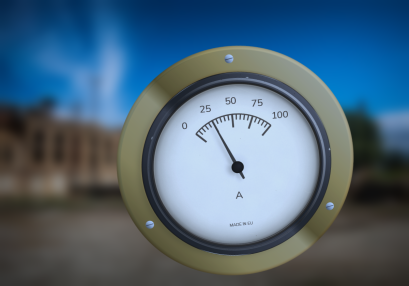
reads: value=25 unit=A
